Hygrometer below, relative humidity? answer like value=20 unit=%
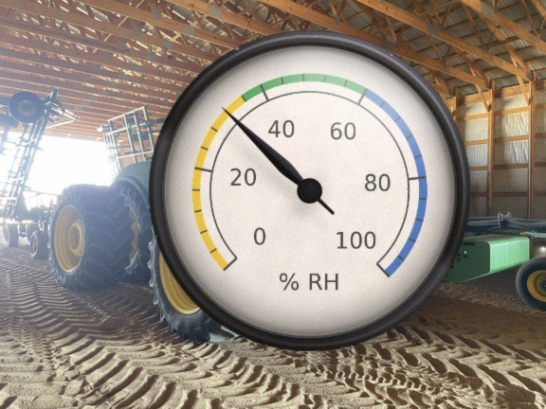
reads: value=32 unit=%
